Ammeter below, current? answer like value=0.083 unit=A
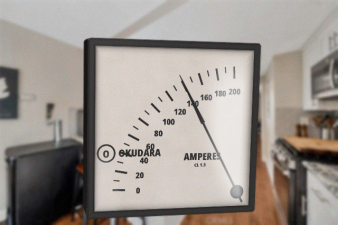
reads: value=140 unit=A
